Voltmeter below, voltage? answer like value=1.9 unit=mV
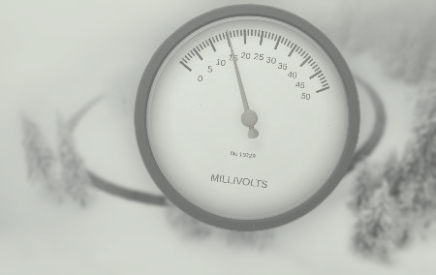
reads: value=15 unit=mV
